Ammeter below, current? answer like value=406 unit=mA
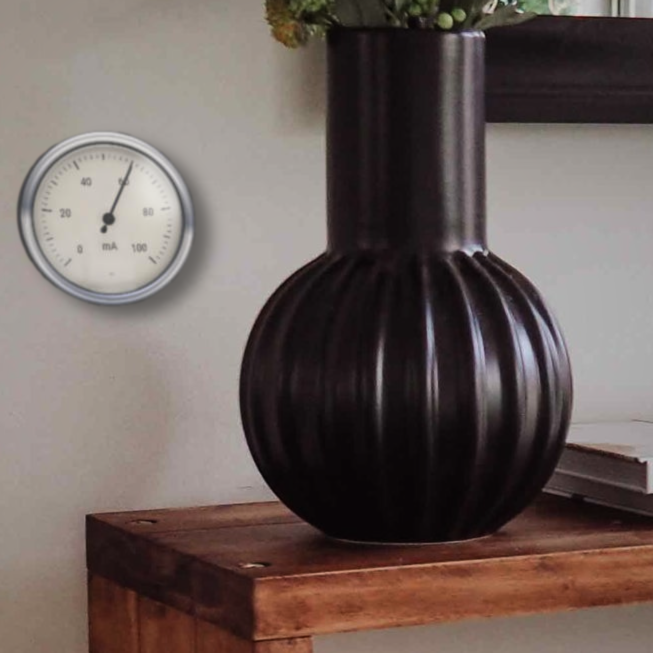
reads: value=60 unit=mA
